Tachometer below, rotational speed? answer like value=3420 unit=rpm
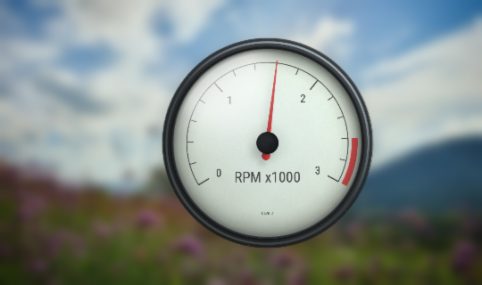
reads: value=1600 unit=rpm
